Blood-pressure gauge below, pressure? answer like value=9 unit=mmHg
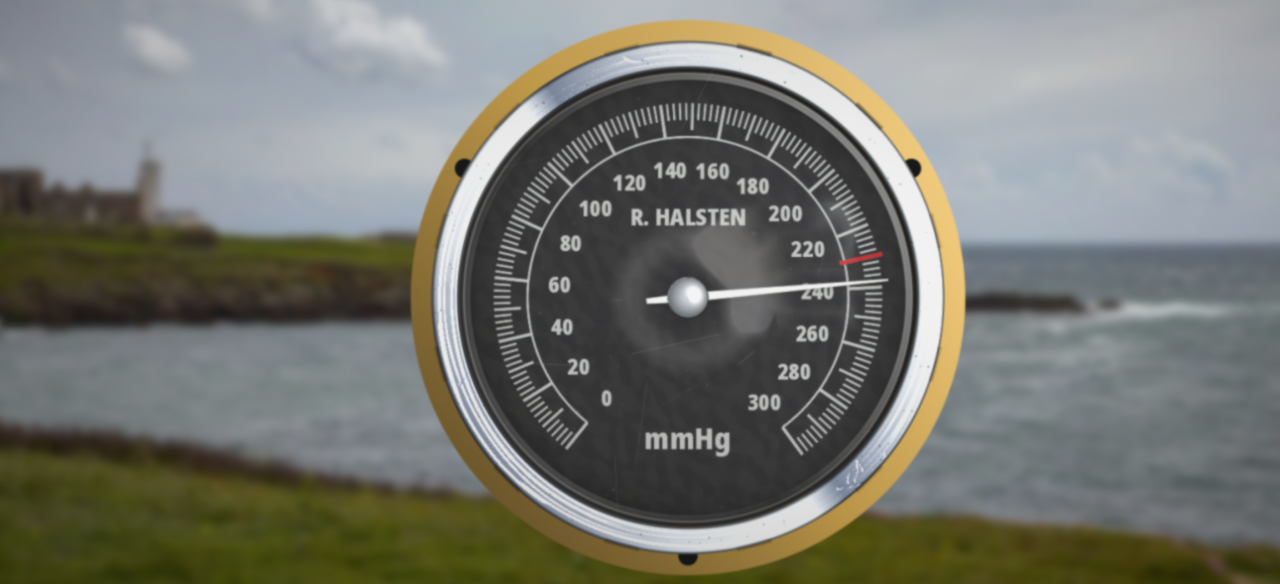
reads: value=238 unit=mmHg
